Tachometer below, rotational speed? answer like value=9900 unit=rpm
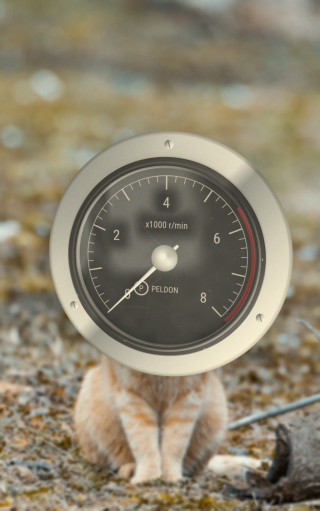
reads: value=0 unit=rpm
